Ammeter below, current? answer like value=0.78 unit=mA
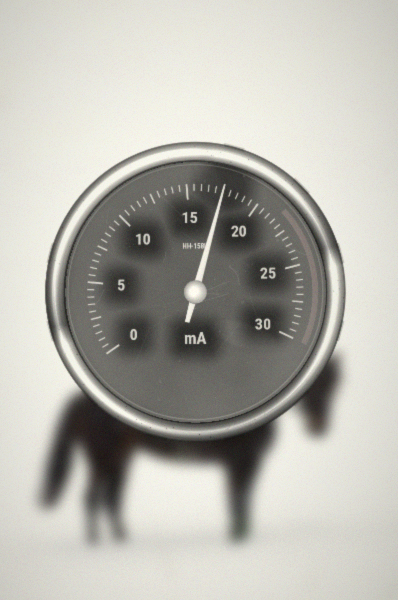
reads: value=17.5 unit=mA
